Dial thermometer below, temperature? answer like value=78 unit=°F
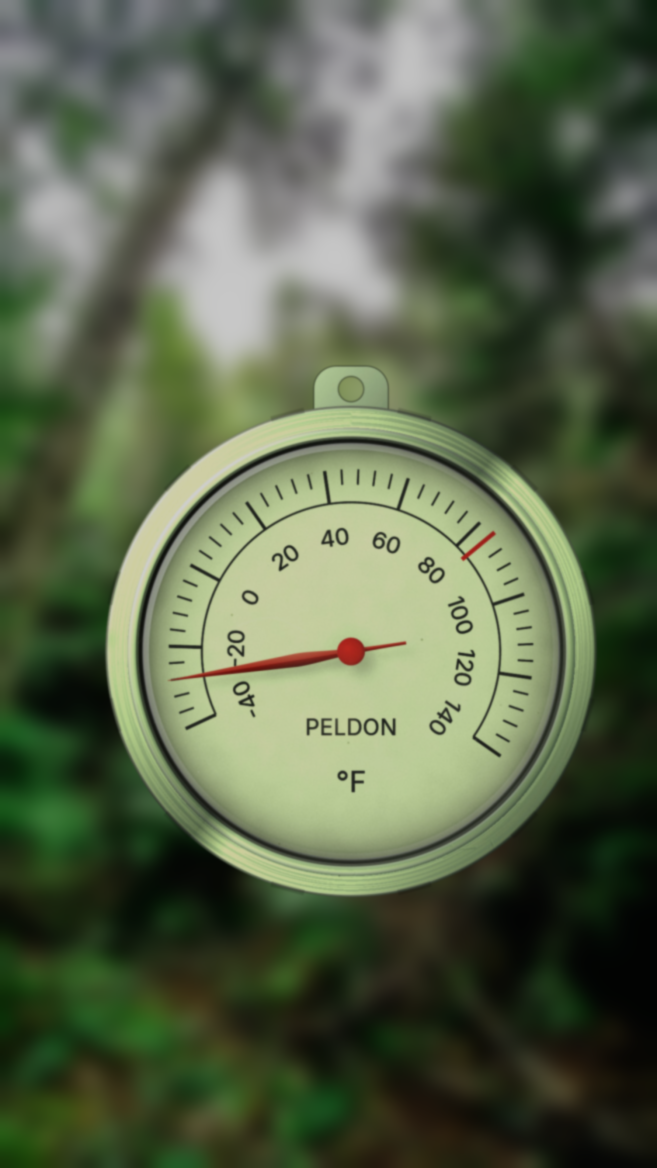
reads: value=-28 unit=°F
